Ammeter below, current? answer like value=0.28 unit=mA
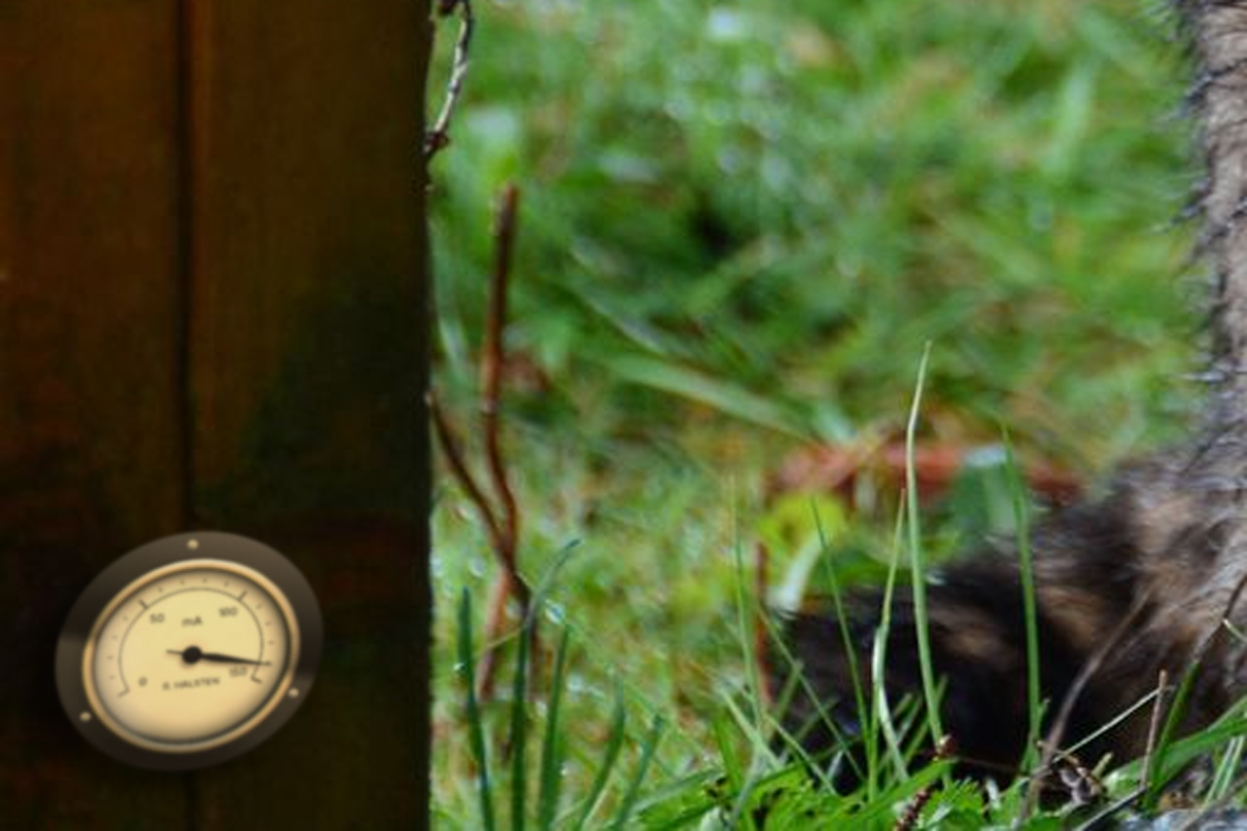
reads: value=140 unit=mA
